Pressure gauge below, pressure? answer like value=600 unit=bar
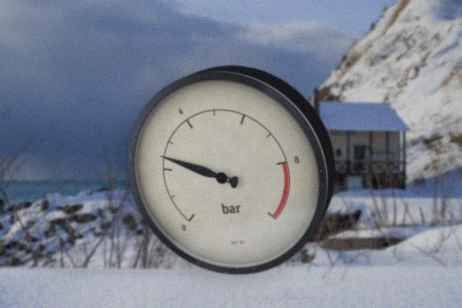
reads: value=2.5 unit=bar
